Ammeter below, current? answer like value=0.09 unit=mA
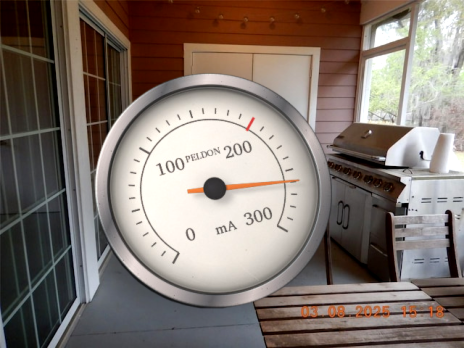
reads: value=260 unit=mA
